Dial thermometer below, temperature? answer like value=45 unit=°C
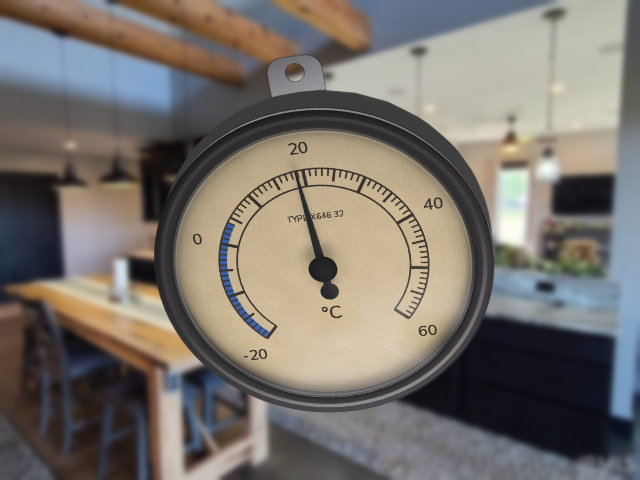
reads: value=19 unit=°C
